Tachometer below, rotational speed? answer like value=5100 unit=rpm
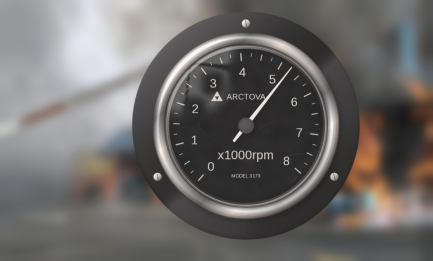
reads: value=5250 unit=rpm
